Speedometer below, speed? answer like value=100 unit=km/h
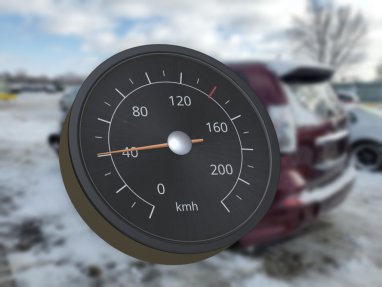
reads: value=40 unit=km/h
